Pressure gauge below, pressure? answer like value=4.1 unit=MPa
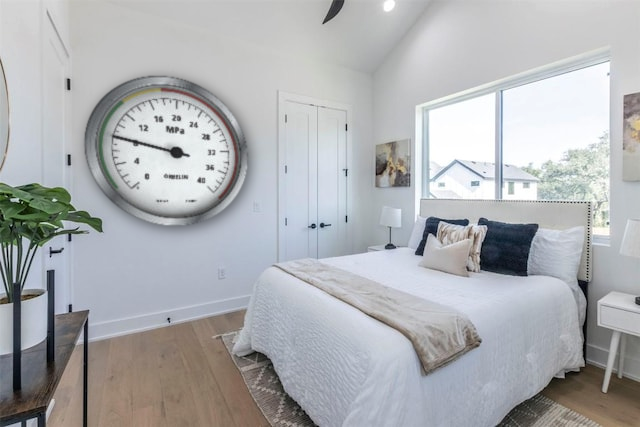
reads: value=8 unit=MPa
